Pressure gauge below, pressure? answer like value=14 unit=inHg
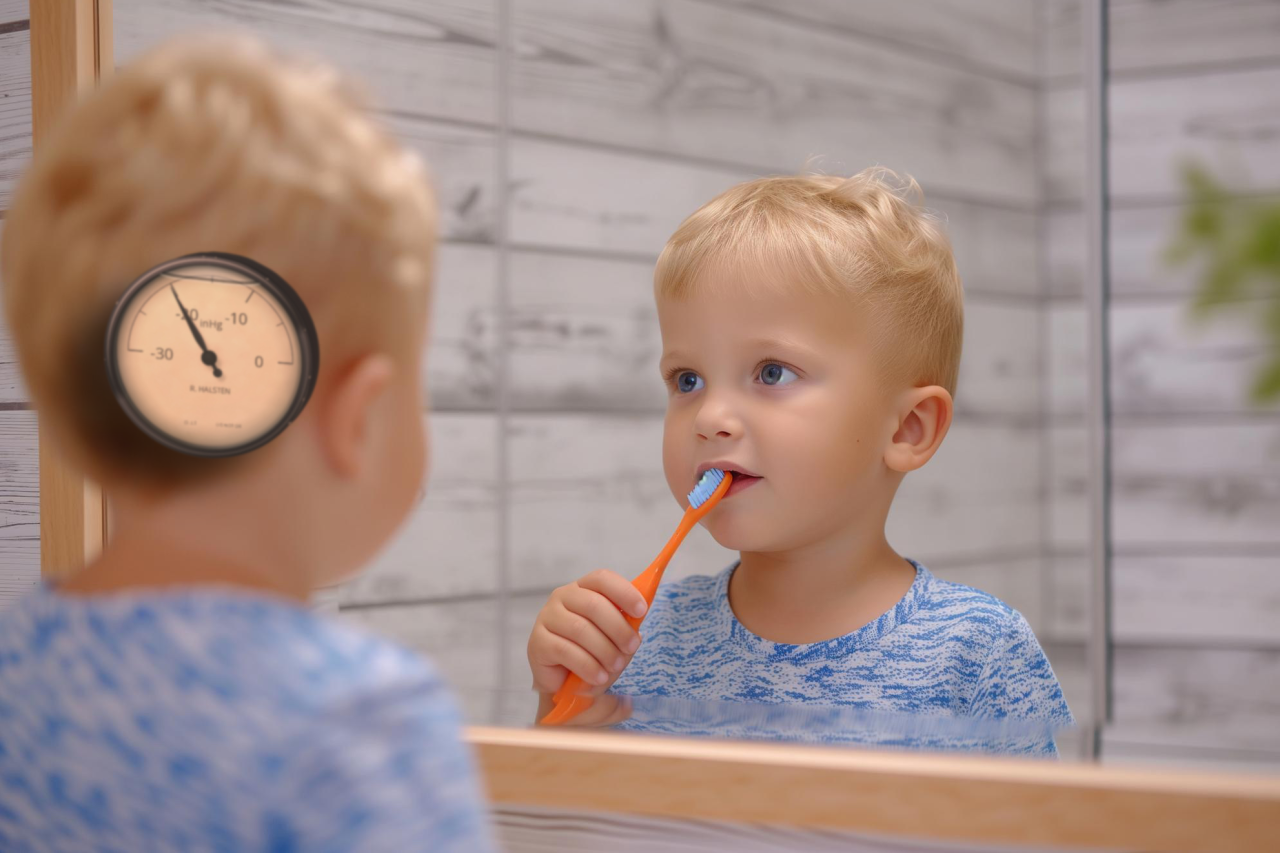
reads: value=-20 unit=inHg
